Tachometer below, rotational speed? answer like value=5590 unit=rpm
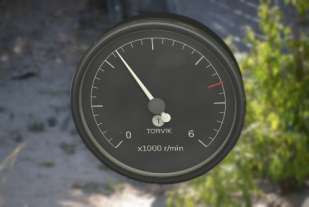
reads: value=2300 unit=rpm
